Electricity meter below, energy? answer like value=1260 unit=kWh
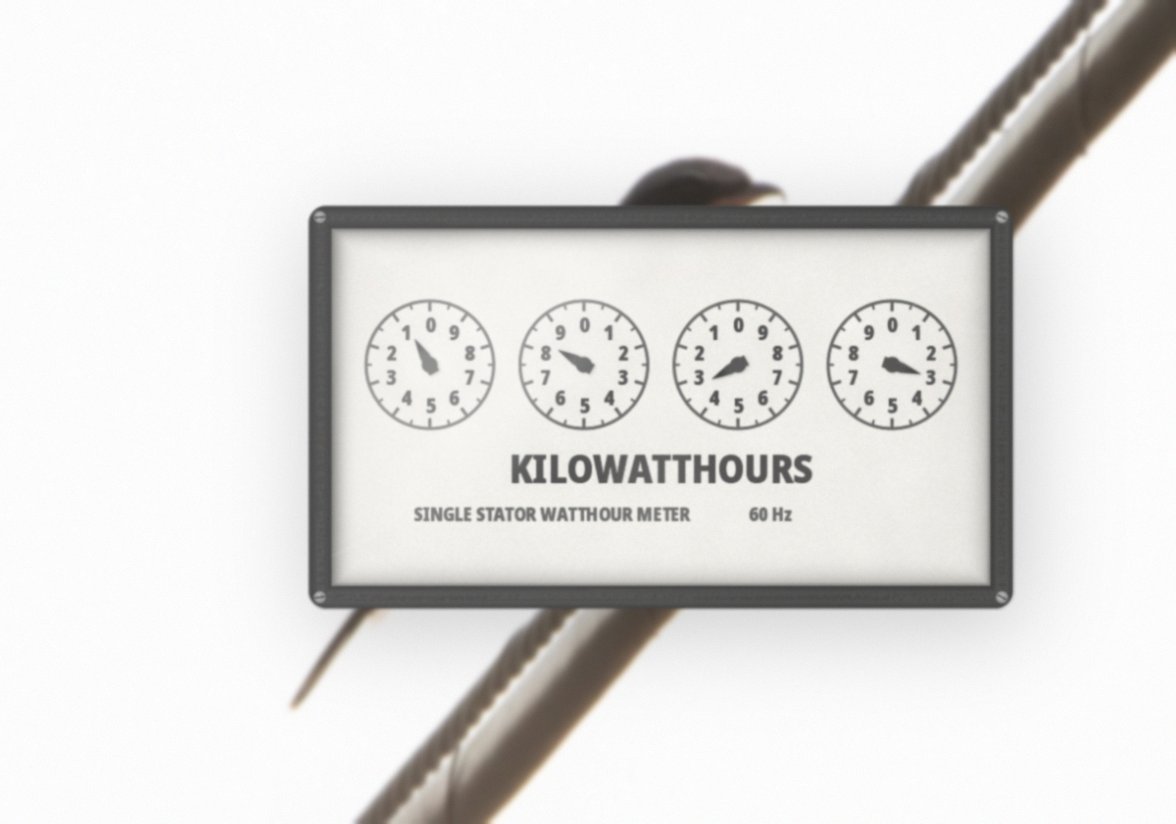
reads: value=833 unit=kWh
